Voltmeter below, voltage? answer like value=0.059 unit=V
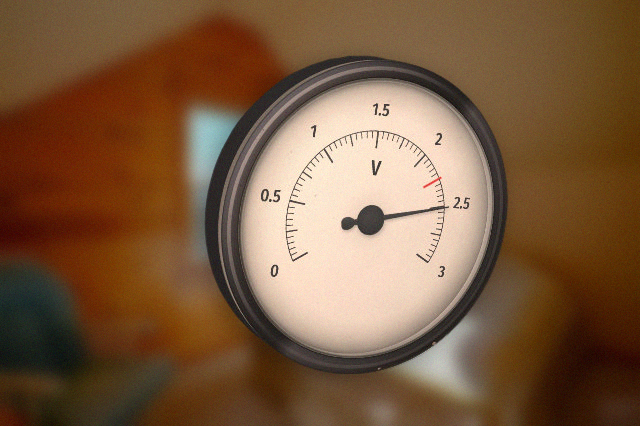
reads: value=2.5 unit=V
